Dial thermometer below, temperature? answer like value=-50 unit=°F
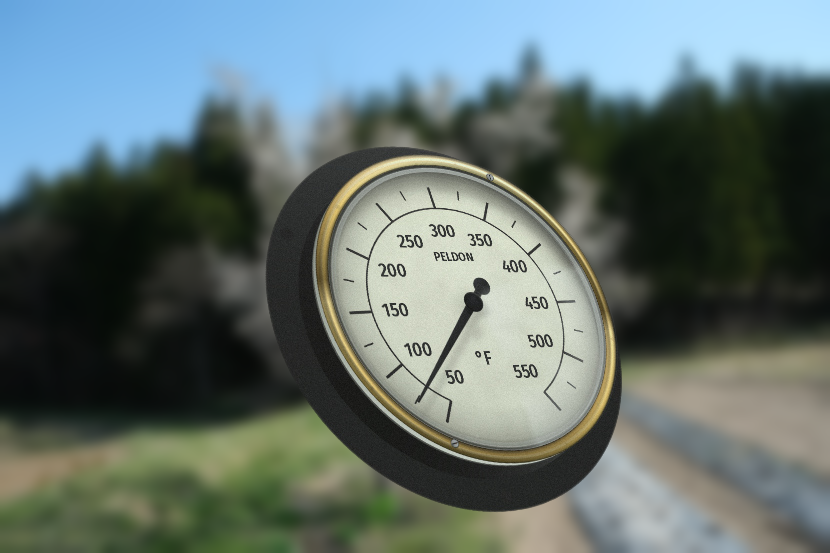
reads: value=75 unit=°F
